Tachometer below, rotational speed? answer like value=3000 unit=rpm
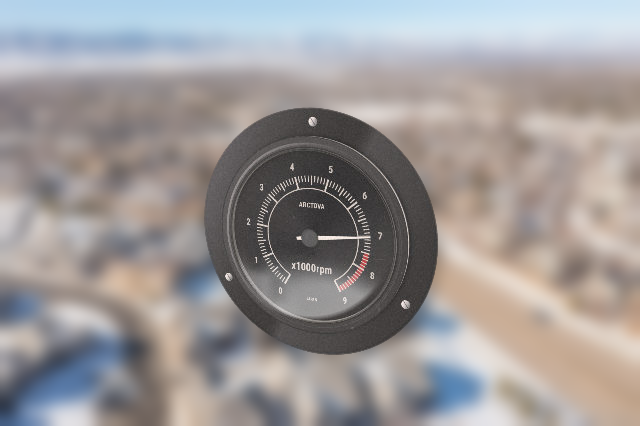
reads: value=7000 unit=rpm
